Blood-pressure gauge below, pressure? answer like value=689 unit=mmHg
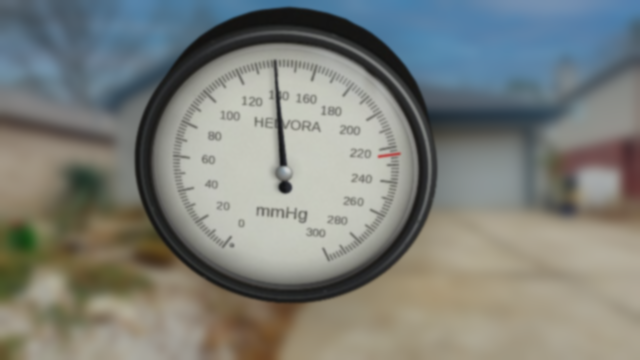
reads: value=140 unit=mmHg
